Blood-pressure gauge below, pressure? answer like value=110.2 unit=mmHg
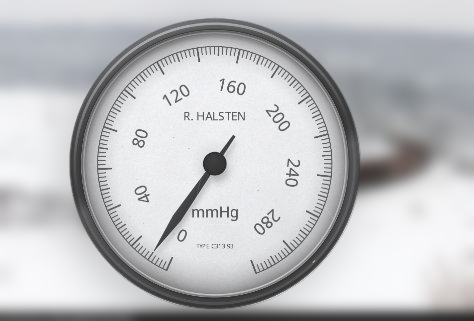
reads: value=10 unit=mmHg
